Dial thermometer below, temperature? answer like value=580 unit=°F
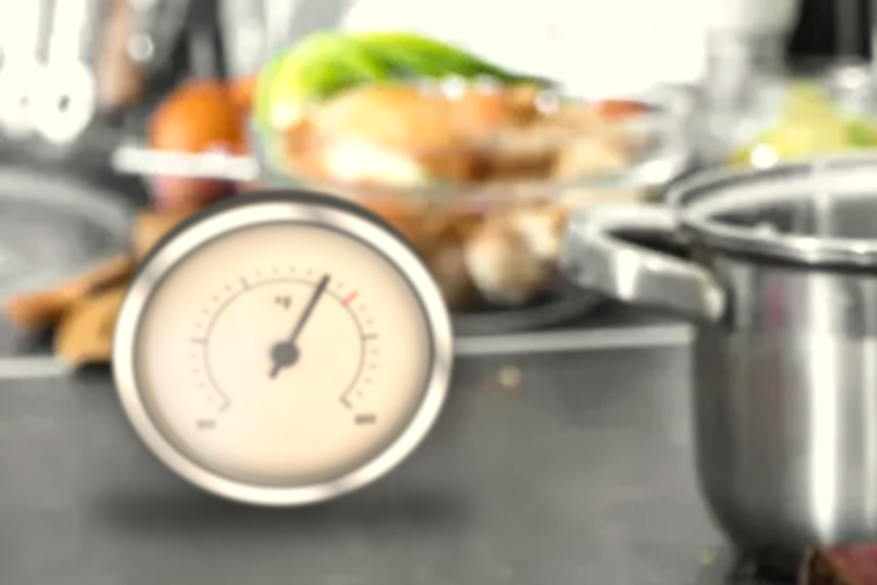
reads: value=400 unit=°F
